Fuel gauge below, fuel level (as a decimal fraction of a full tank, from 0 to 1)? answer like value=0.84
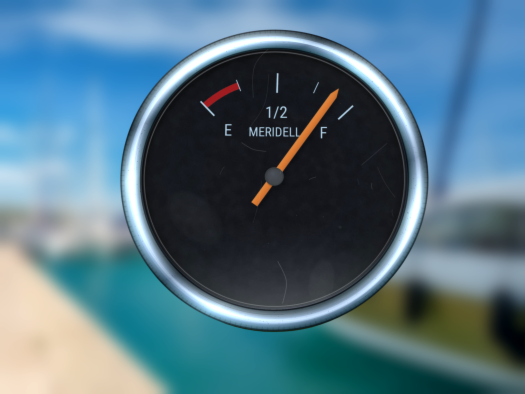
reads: value=0.875
